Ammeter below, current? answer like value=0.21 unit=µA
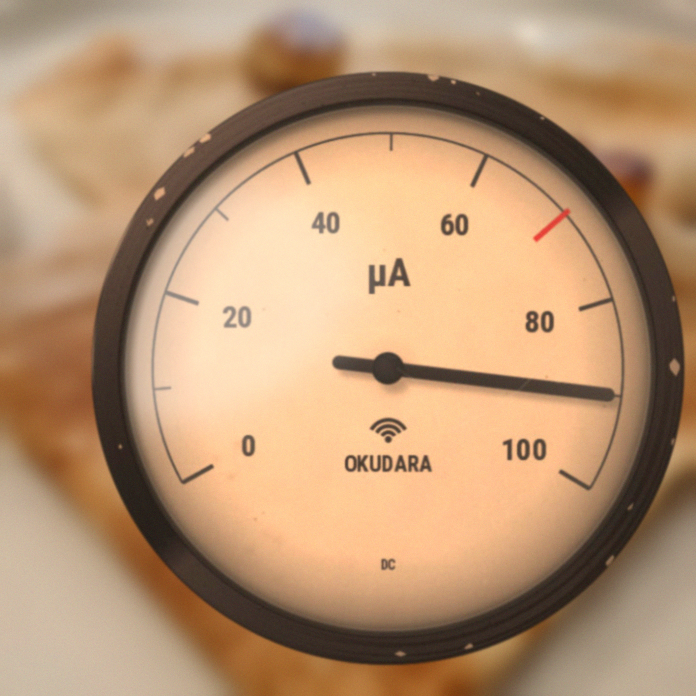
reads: value=90 unit=µA
